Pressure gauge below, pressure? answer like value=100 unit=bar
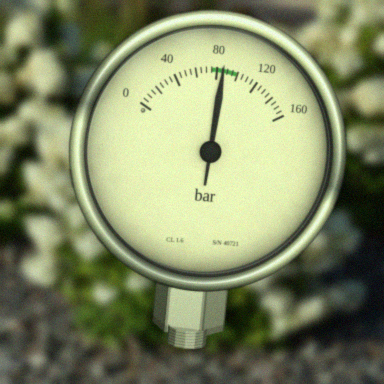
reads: value=85 unit=bar
